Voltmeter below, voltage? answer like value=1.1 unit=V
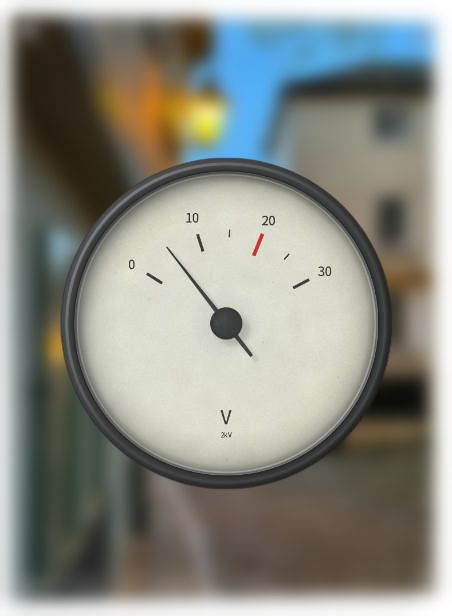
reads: value=5 unit=V
